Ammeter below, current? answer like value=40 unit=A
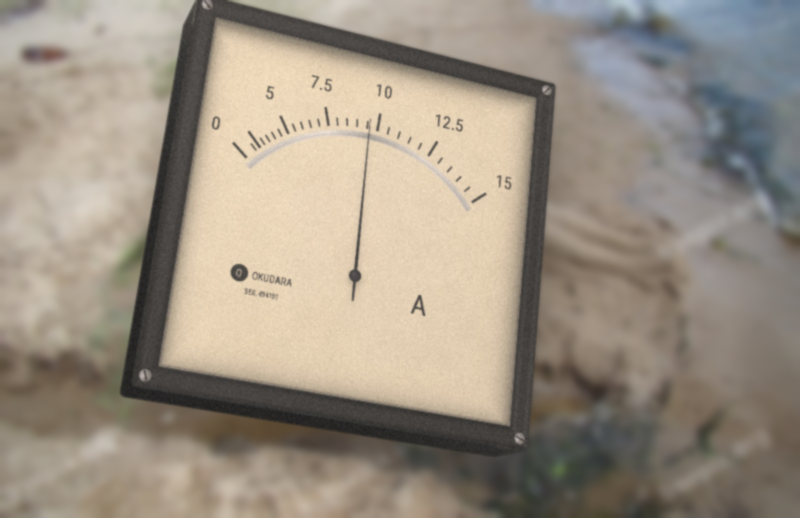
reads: value=9.5 unit=A
